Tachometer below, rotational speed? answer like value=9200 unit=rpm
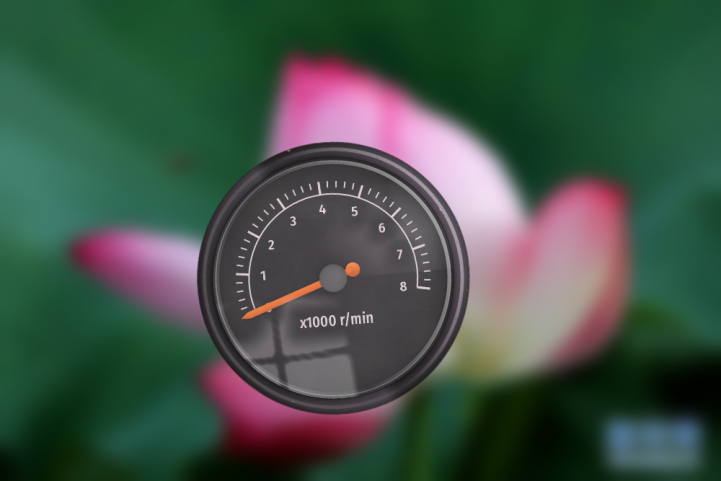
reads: value=0 unit=rpm
